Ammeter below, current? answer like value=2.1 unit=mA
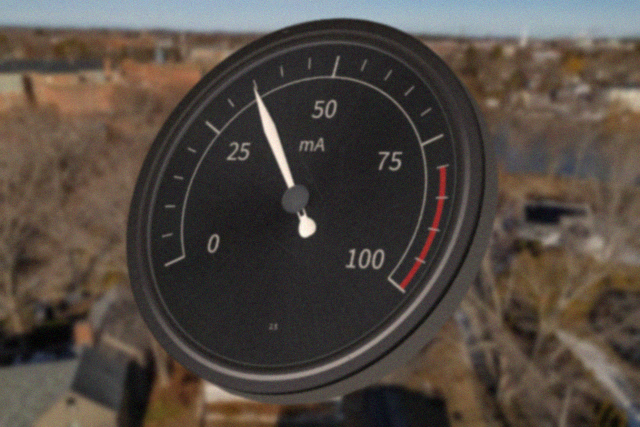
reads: value=35 unit=mA
